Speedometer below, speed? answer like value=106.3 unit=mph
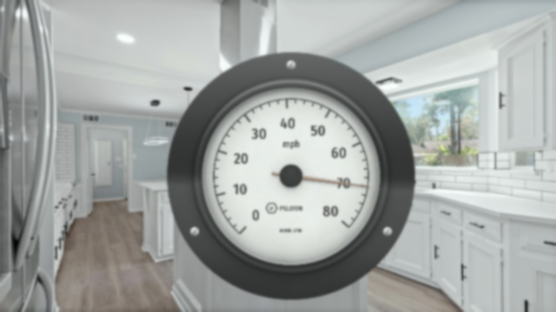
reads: value=70 unit=mph
